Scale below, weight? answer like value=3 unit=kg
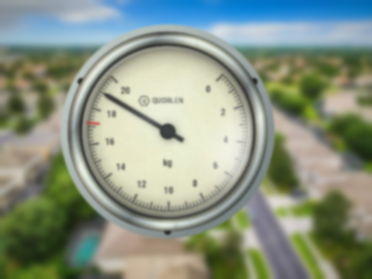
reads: value=19 unit=kg
